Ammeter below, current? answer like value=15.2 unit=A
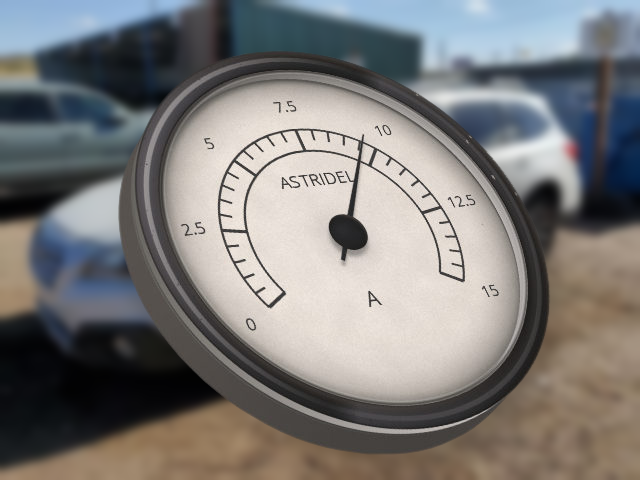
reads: value=9.5 unit=A
